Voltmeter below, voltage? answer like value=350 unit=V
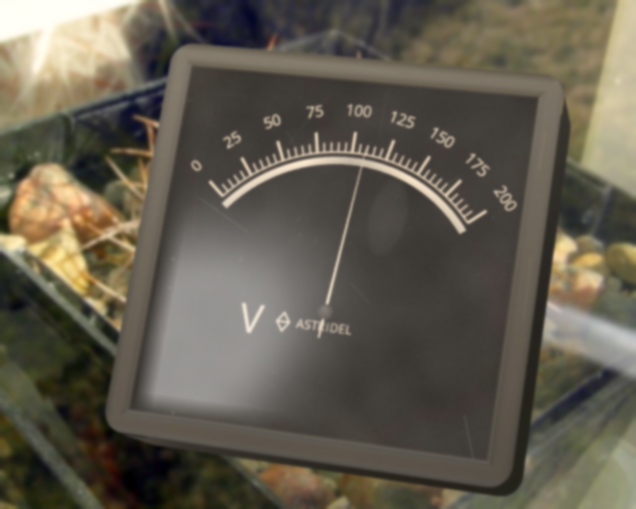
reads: value=110 unit=V
